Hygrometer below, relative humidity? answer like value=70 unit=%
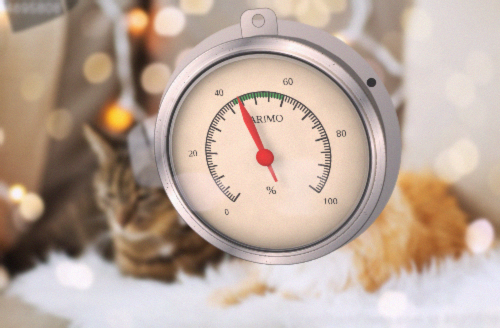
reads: value=45 unit=%
